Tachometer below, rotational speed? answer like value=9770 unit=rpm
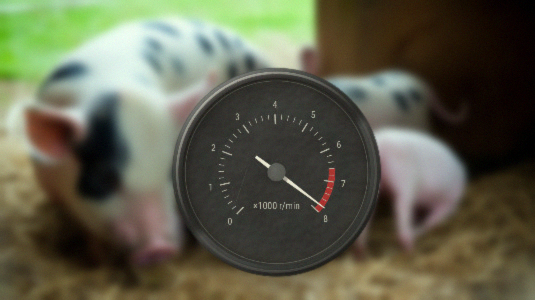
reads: value=7800 unit=rpm
